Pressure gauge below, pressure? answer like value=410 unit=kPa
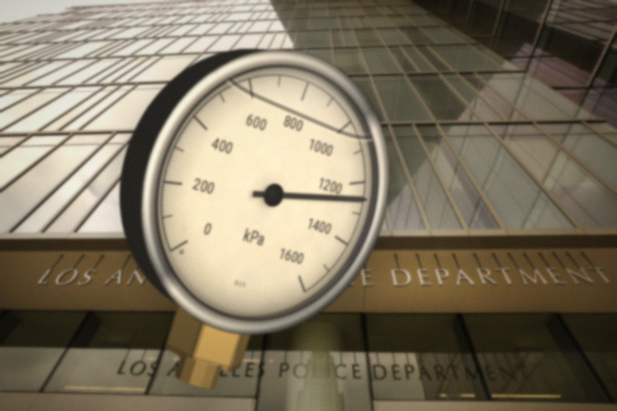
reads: value=1250 unit=kPa
